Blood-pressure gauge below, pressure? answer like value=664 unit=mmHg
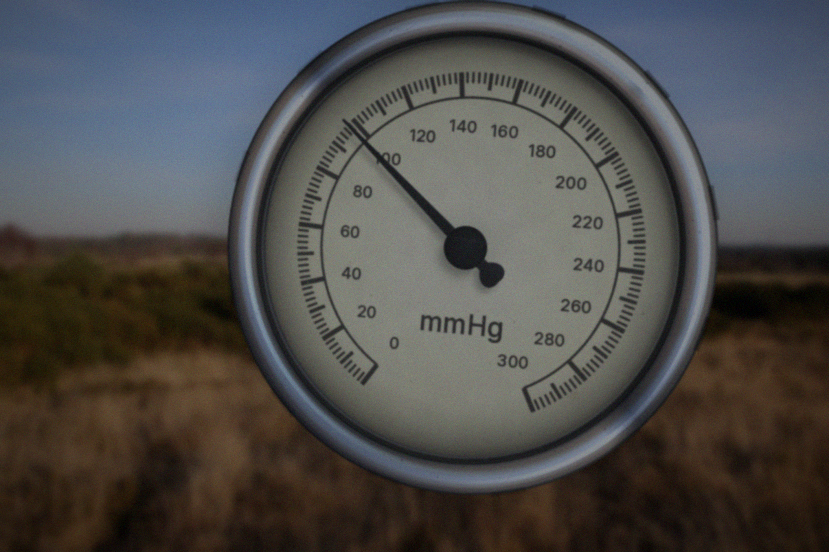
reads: value=98 unit=mmHg
